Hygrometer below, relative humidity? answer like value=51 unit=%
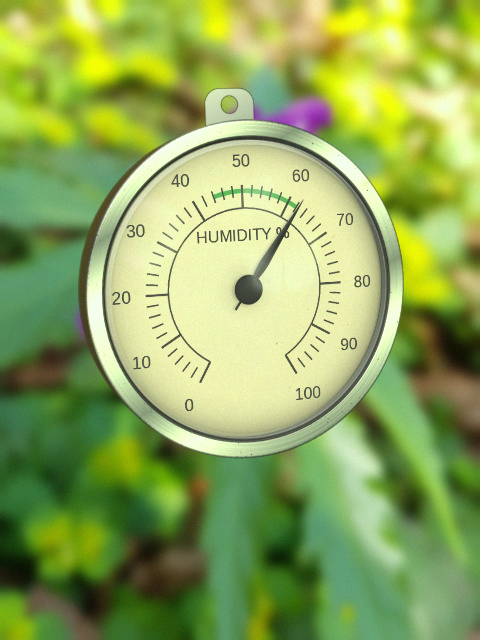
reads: value=62 unit=%
